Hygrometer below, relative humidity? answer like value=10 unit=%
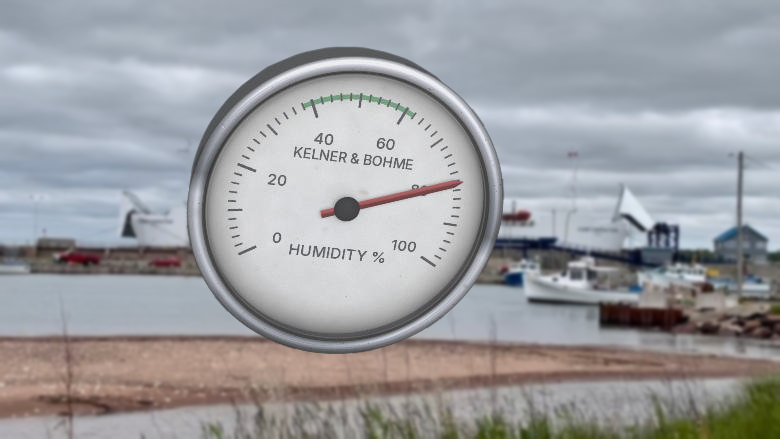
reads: value=80 unit=%
